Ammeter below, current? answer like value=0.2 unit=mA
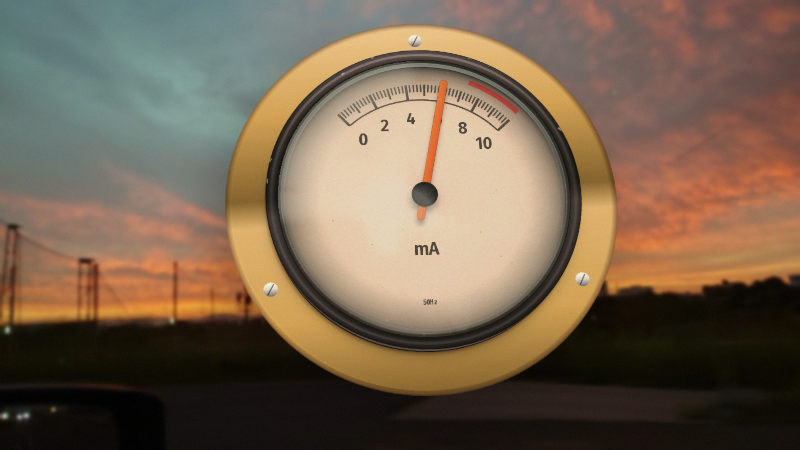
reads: value=6 unit=mA
